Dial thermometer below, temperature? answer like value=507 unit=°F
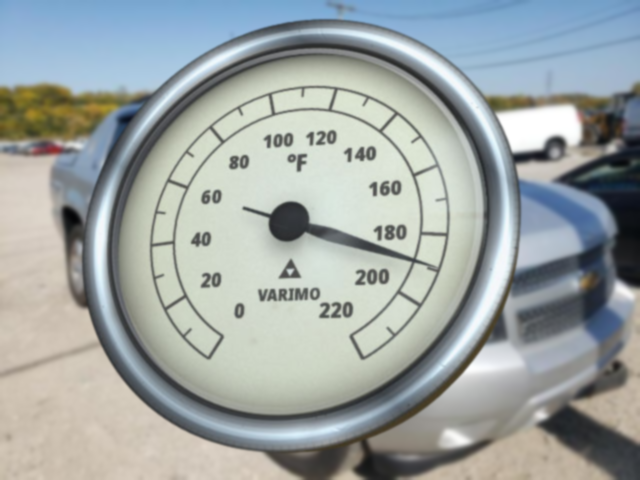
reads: value=190 unit=°F
